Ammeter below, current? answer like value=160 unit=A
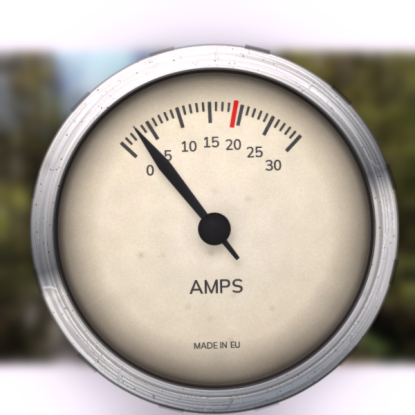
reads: value=3 unit=A
